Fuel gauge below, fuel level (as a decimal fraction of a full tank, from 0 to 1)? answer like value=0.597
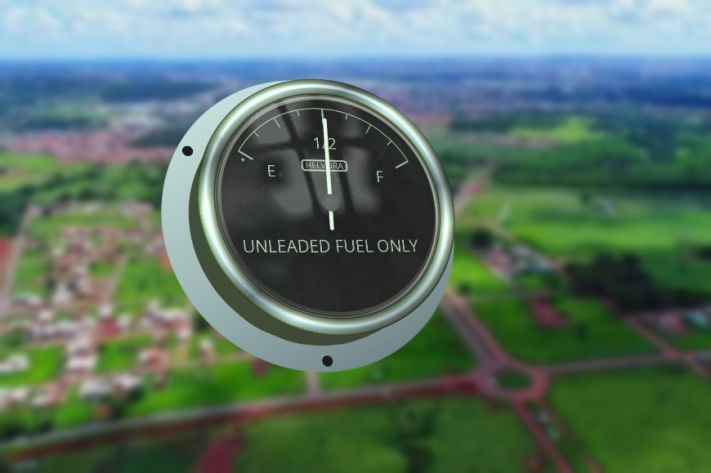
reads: value=0.5
